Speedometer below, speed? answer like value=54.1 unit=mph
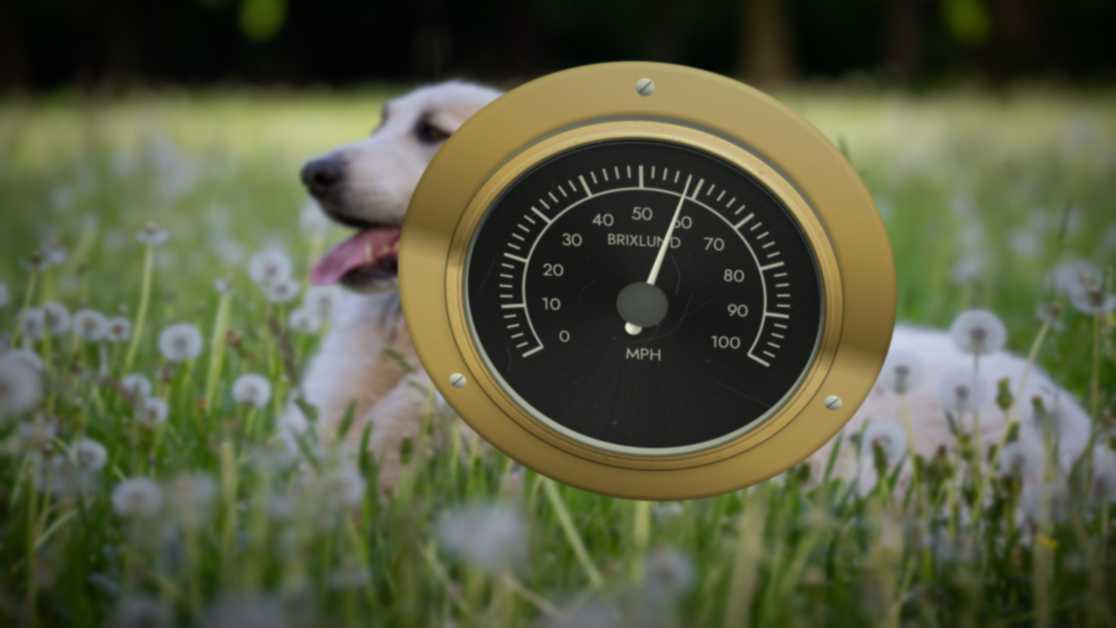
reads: value=58 unit=mph
